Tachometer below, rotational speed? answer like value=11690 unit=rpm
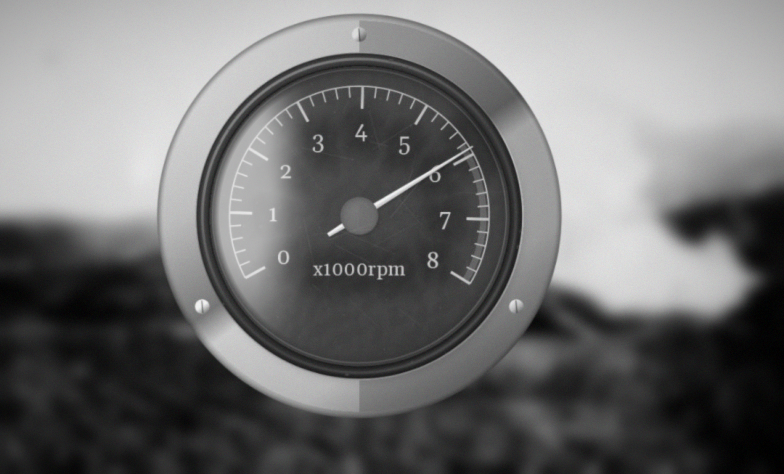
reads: value=5900 unit=rpm
